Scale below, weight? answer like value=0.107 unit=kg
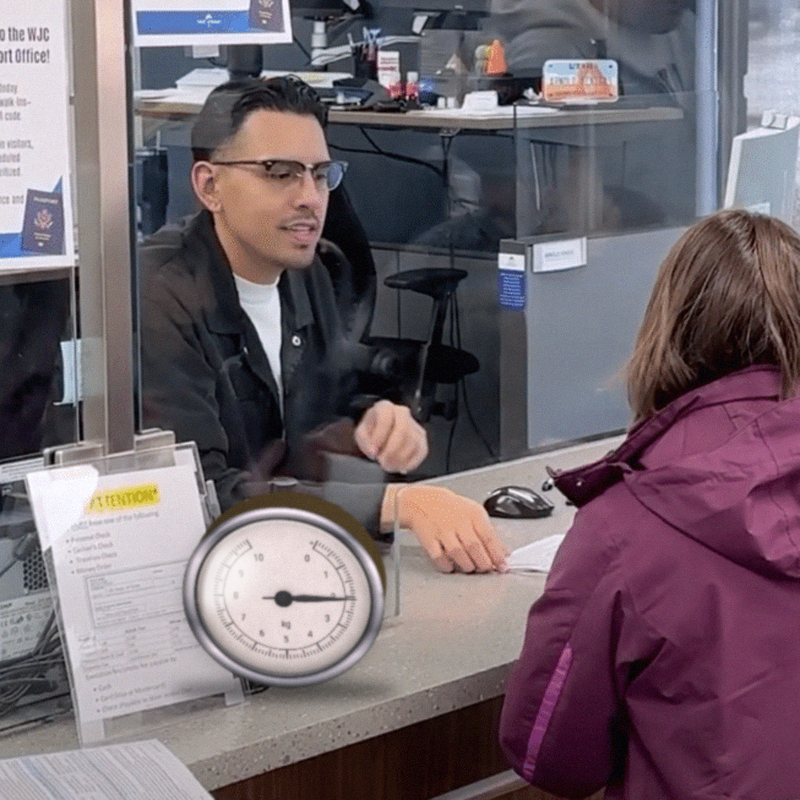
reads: value=2 unit=kg
